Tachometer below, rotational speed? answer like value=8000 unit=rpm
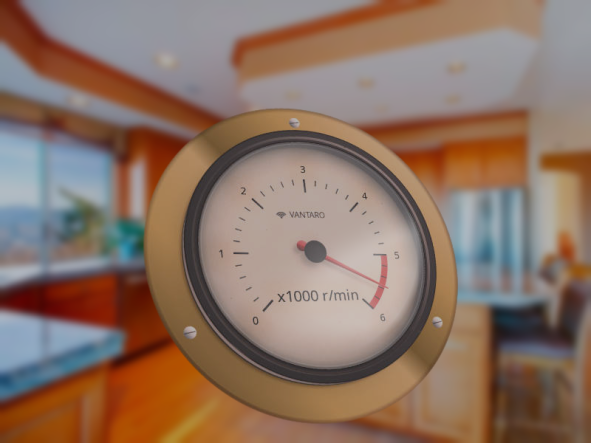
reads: value=5600 unit=rpm
